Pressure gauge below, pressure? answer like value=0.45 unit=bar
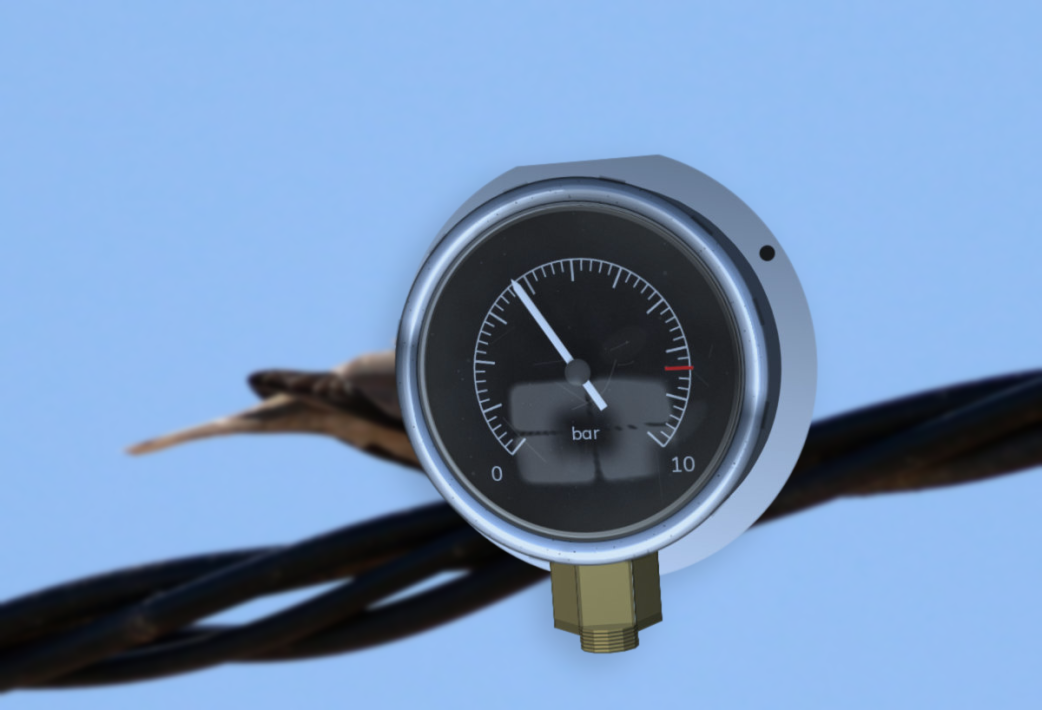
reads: value=3.8 unit=bar
